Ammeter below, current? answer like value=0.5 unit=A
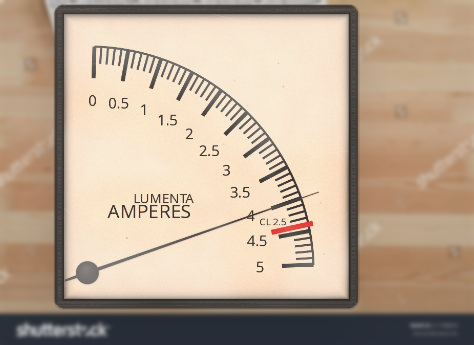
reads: value=4 unit=A
